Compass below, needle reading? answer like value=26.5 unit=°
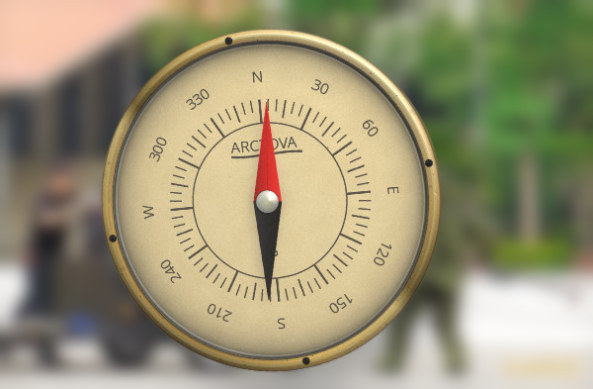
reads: value=5 unit=°
